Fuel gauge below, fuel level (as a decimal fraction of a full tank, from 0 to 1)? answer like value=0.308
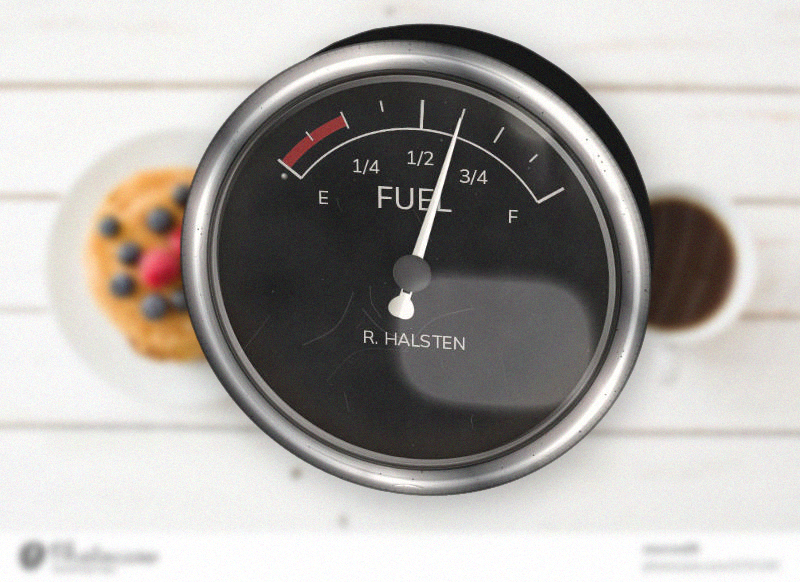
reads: value=0.625
